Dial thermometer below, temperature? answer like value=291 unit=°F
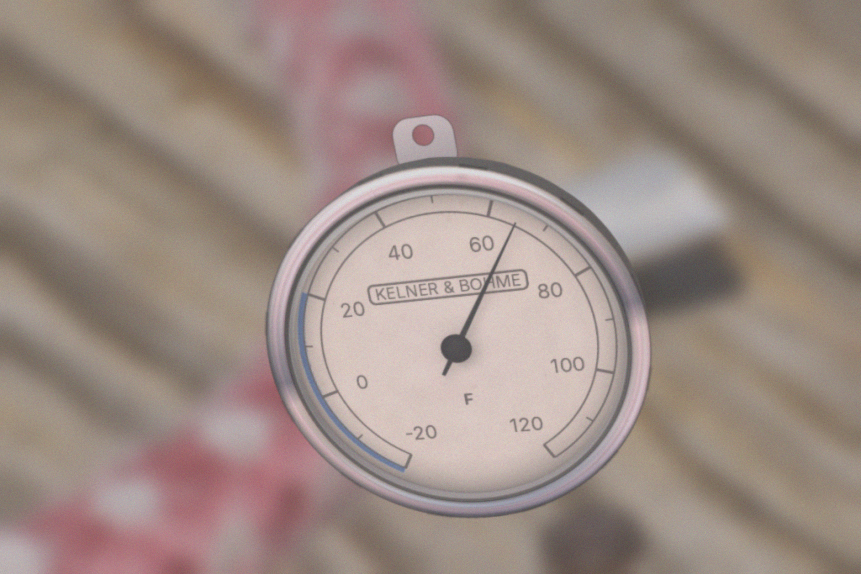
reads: value=65 unit=°F
